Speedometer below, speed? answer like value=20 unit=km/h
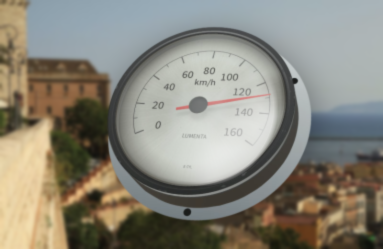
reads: value=130 unit=km/h
